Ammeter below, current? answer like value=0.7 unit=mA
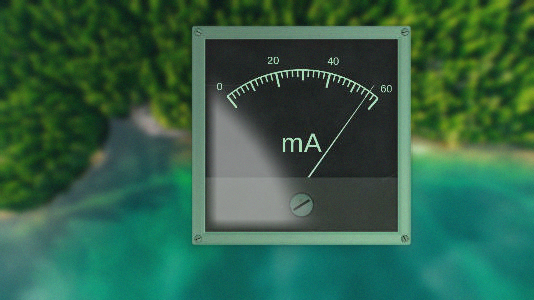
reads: value=56 unit=mA
